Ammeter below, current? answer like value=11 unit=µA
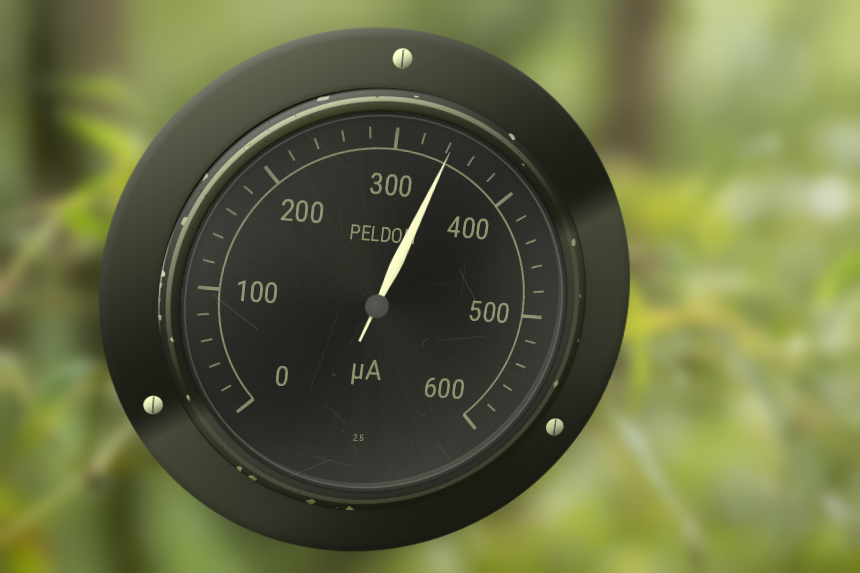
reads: value=340 unit=µA
